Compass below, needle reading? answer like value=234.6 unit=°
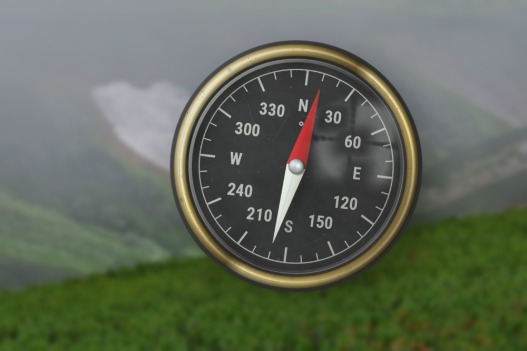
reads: value=10 unit=°
